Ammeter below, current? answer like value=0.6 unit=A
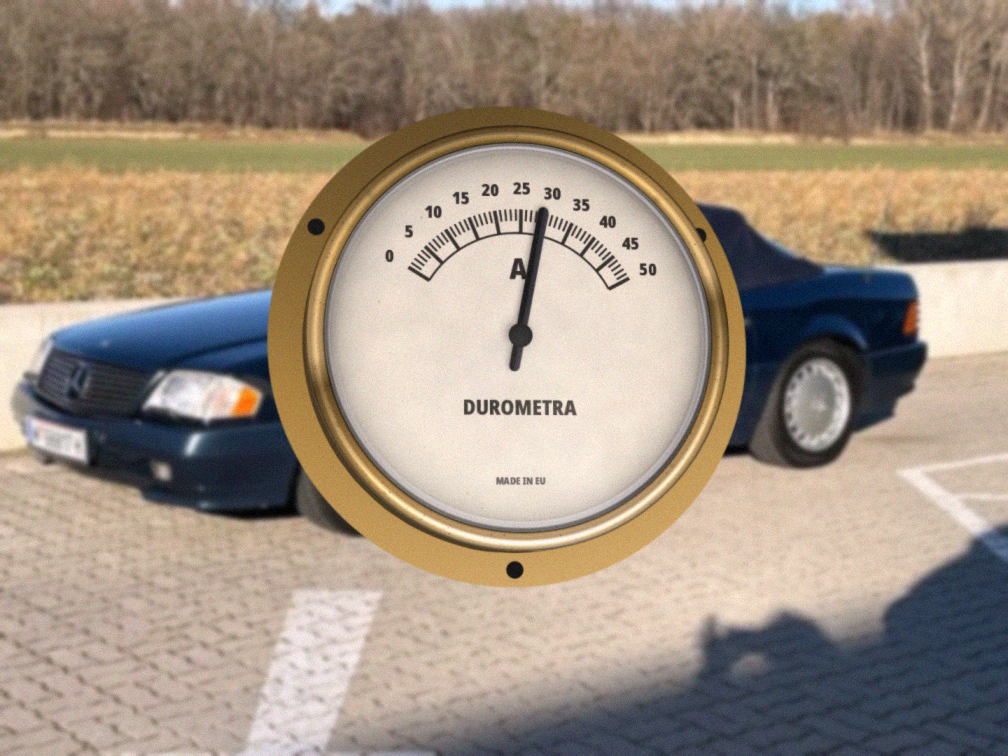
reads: value=29 unit=A
